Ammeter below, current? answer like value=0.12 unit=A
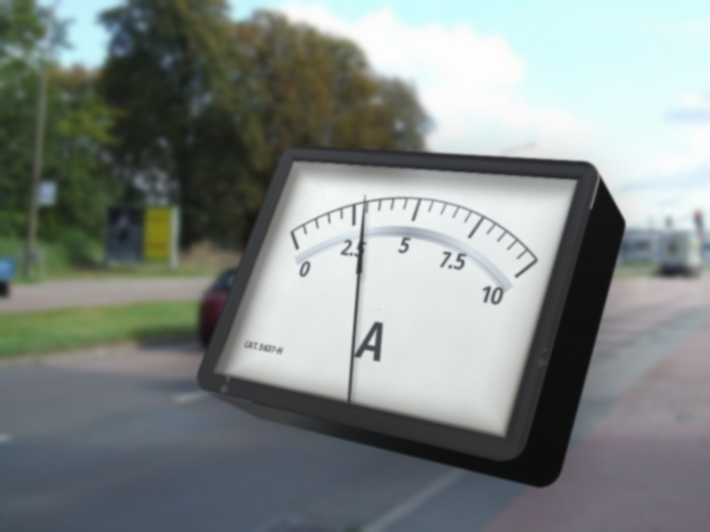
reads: value=3 unit=A
